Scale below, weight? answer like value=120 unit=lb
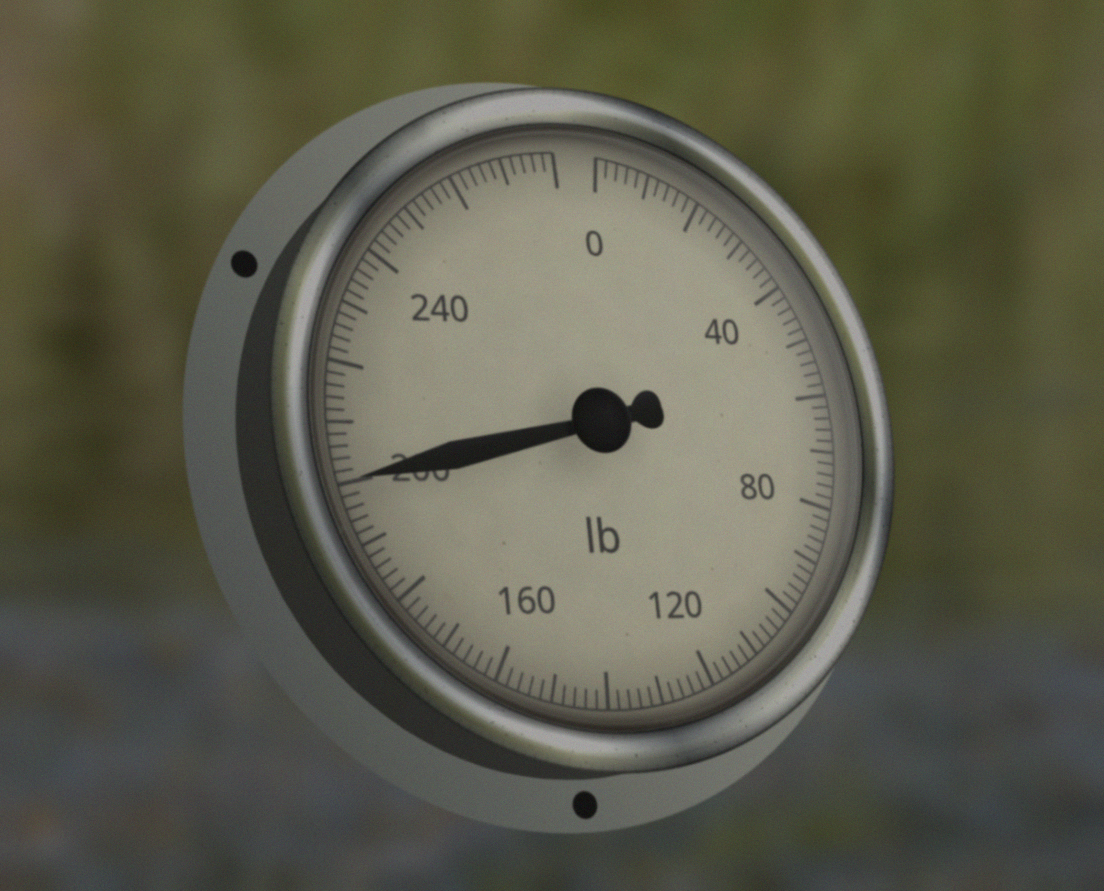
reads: value=200 unit=lb
